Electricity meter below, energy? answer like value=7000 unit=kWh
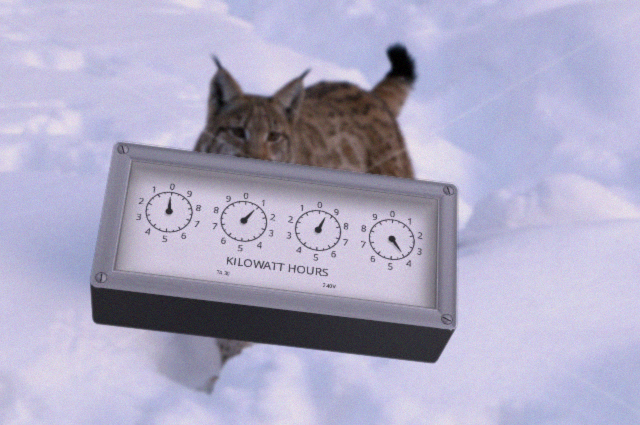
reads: value=94 unit=kWh
